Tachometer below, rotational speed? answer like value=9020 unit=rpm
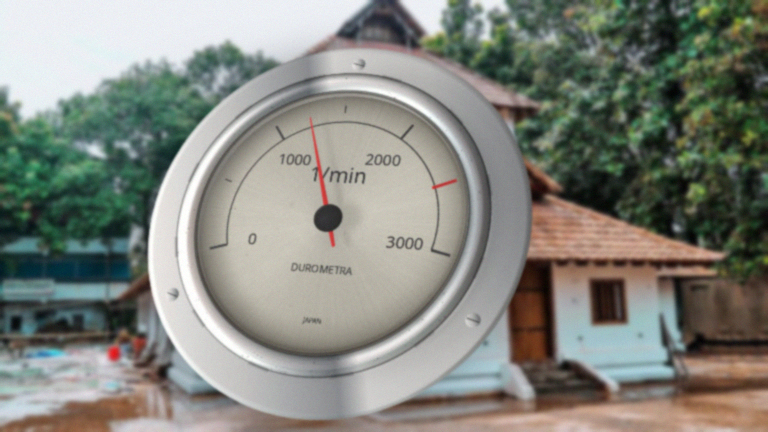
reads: value=1250 unit=rpm
